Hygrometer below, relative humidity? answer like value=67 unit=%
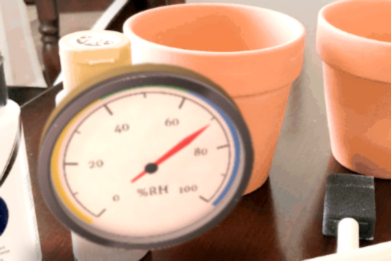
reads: value=70 unit=%
